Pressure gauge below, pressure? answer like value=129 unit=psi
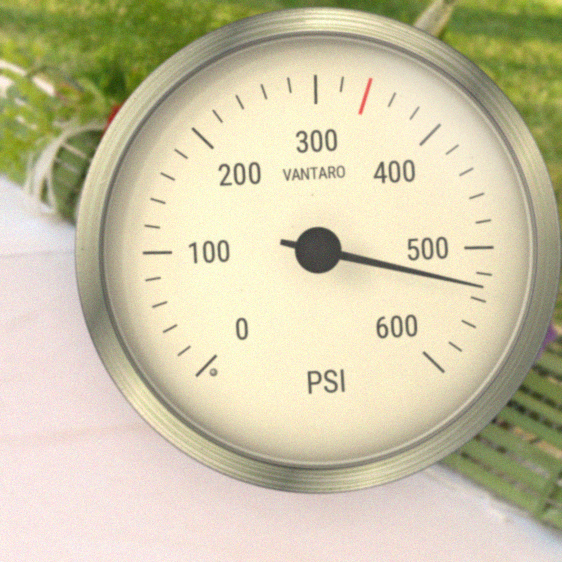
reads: value=530 unit=psi
